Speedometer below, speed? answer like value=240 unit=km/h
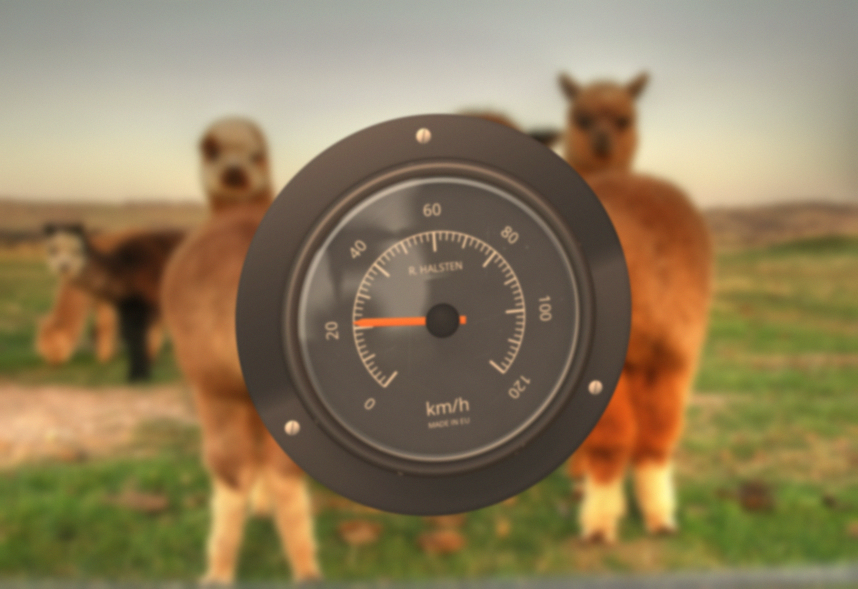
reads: value=22 unit=km/h
